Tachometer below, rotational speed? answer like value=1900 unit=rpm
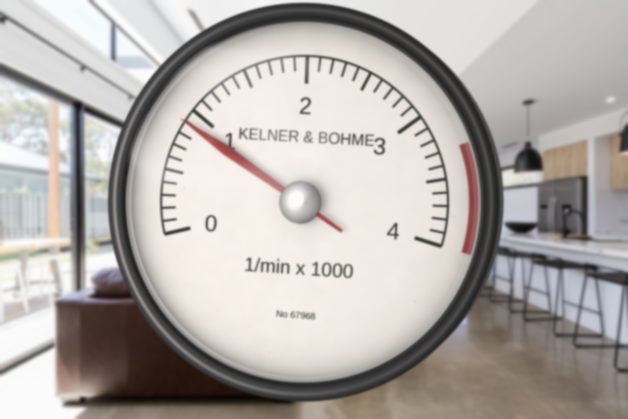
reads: value=900 unit=rpm
